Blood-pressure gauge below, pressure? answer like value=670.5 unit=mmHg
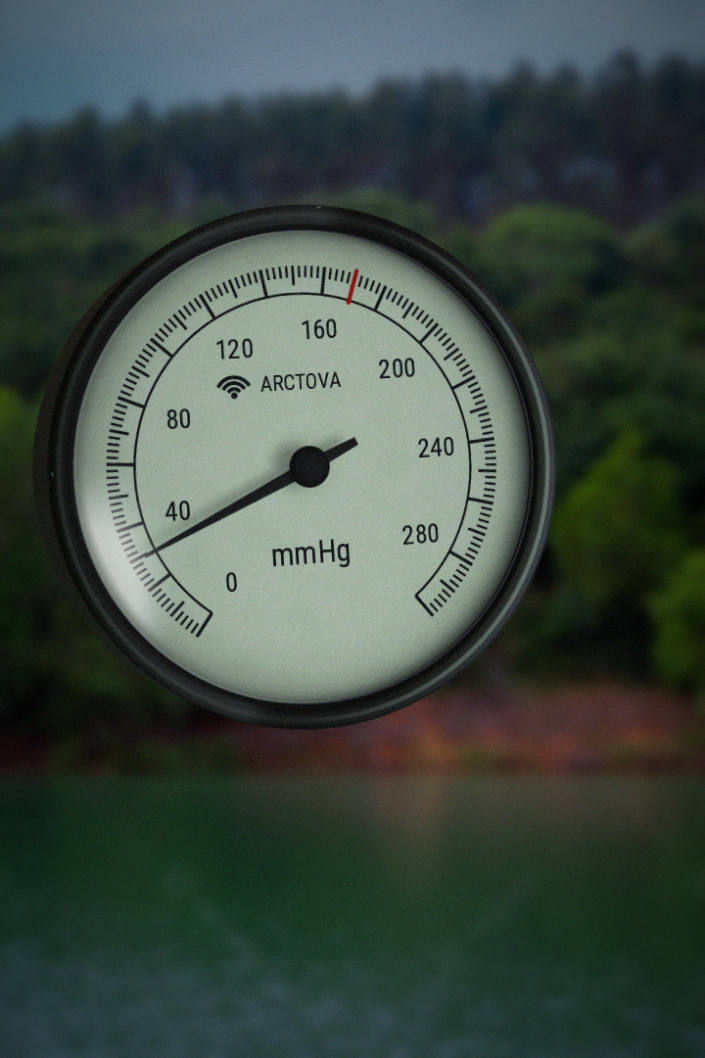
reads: value=30 unit=mmHg
